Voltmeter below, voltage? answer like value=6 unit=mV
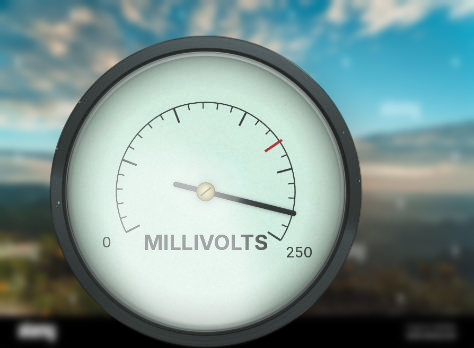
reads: value=230 unit=mV
